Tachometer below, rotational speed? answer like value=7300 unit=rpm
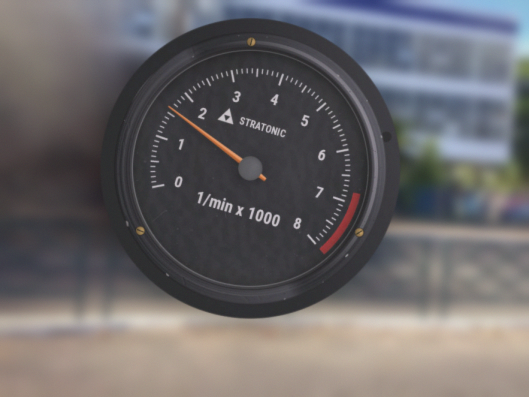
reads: value=1600 unit=rpm
